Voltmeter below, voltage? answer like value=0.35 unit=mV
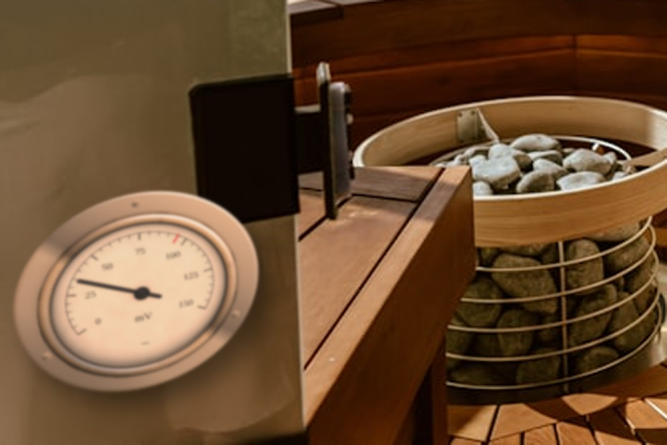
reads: value=35 unit=mV
